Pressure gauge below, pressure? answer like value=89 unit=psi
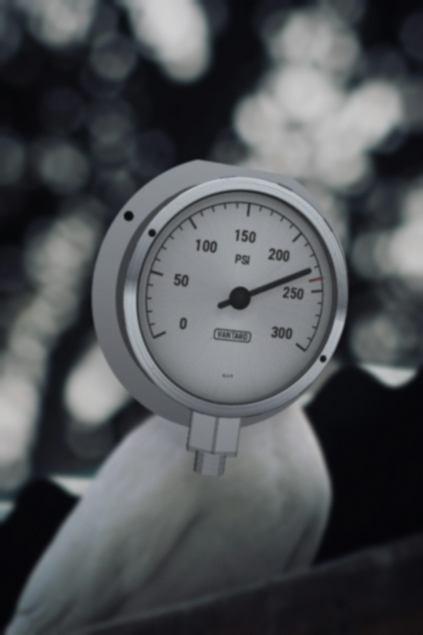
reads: value=230 unit=psi
